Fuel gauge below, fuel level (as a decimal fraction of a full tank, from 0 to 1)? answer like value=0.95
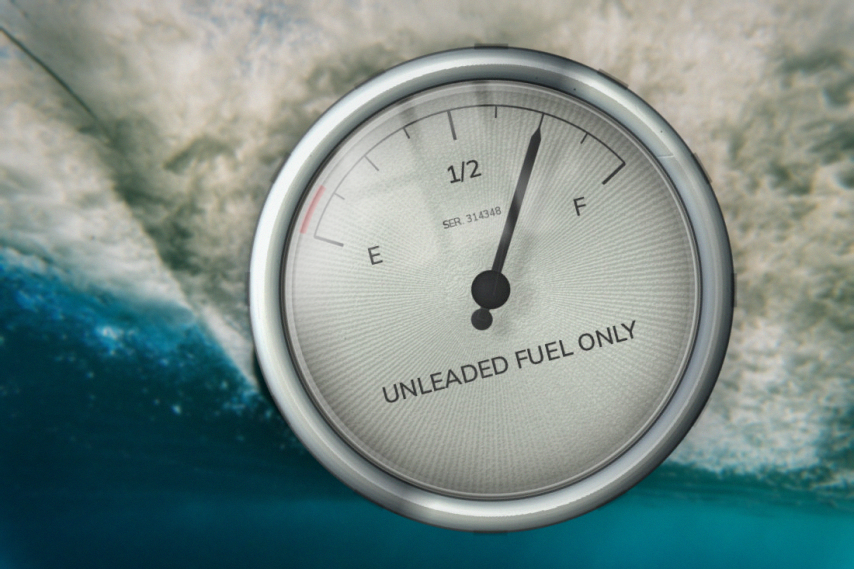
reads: value=0.75
